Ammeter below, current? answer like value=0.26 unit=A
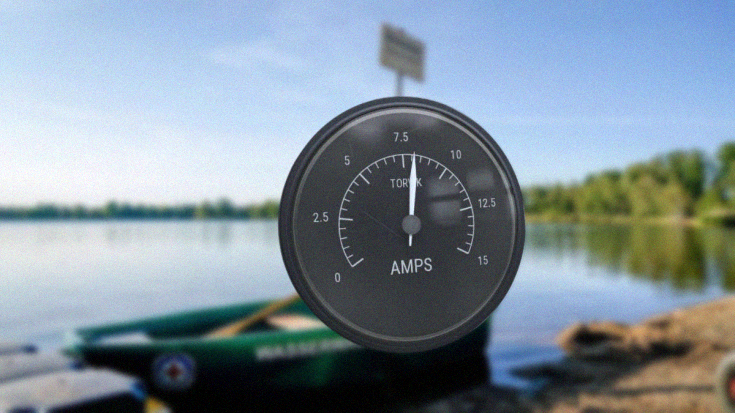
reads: value=8 unit=A
